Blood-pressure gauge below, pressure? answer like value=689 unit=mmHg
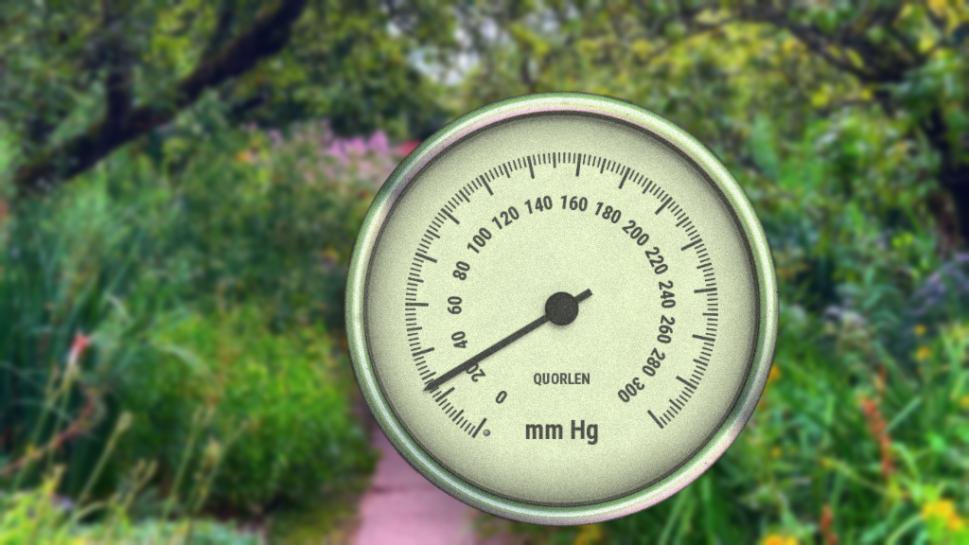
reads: value=26 unit=mmHg
